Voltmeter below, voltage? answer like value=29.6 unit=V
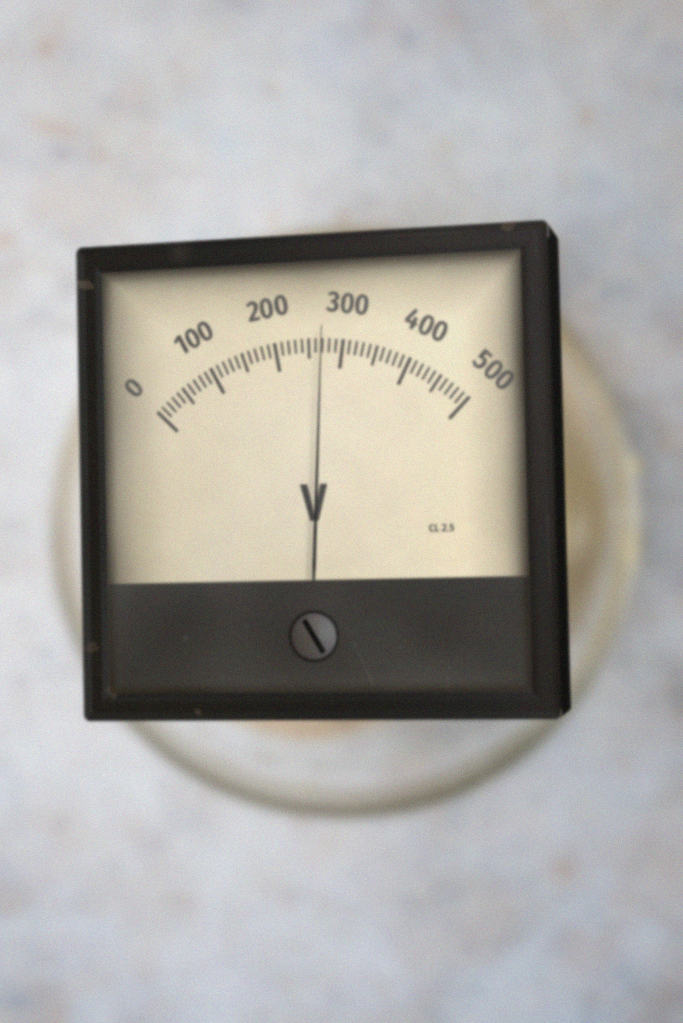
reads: value=270 unit=V
